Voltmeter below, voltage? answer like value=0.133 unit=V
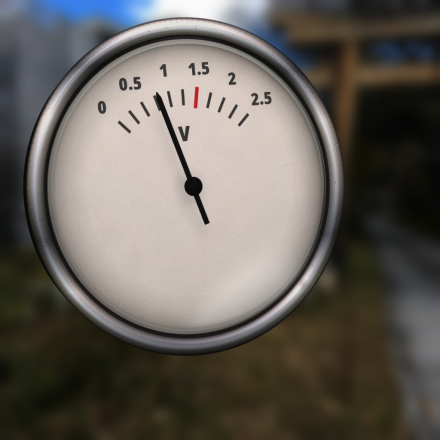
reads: value=0.75 unit=V
